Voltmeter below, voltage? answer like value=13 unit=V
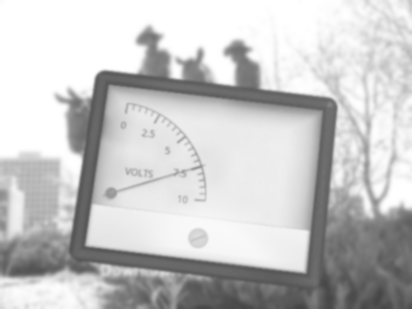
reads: value=7.5 unit=V
